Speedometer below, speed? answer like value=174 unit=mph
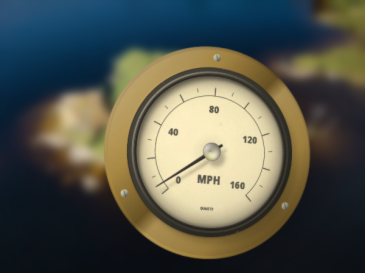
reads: value=5 unit=mph
